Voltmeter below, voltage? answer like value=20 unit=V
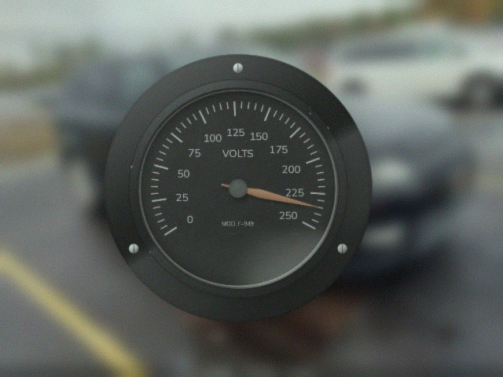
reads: value=235 unit=V
